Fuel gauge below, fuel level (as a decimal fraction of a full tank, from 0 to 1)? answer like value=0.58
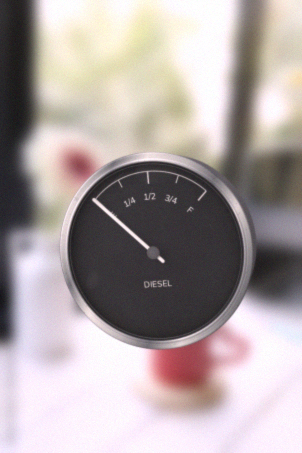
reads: value=0
